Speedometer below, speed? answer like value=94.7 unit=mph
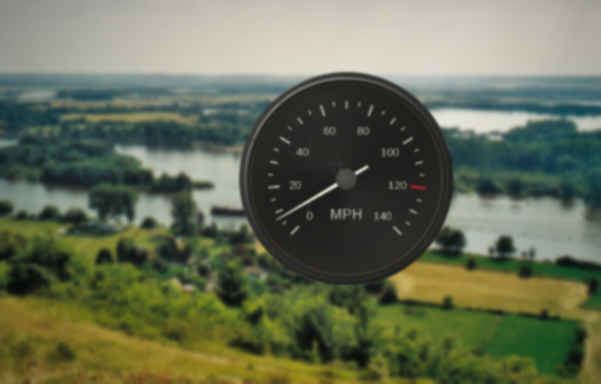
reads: value=7.5 unit=mph
